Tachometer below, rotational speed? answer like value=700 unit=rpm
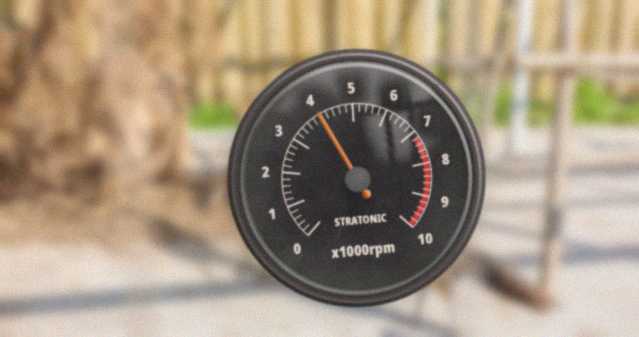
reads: value=4000 unit=rpm
